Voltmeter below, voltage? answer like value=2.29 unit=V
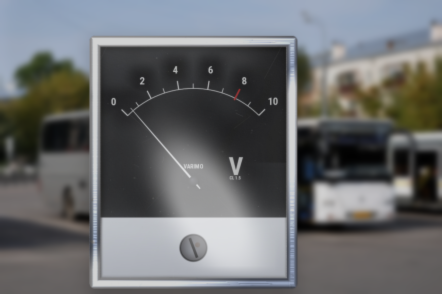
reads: value=0.5 unit=V
